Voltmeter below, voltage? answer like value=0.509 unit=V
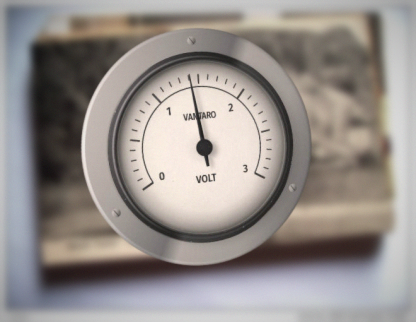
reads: value=1.4 unit=V
